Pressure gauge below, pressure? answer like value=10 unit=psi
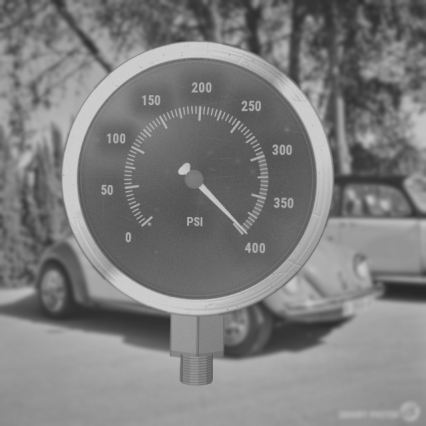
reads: value=395 unit=psi
